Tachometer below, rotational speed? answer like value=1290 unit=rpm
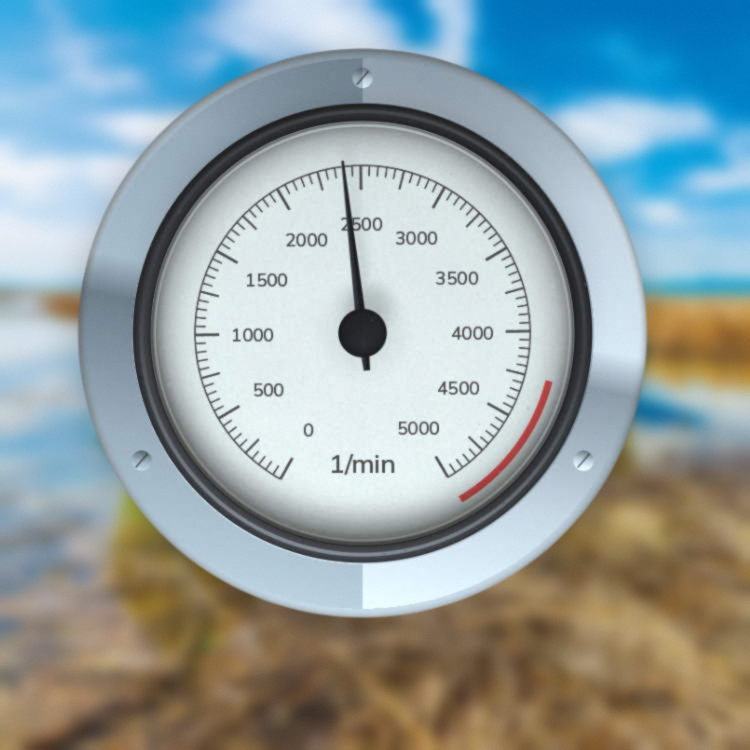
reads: value=2400 unit=rpm
